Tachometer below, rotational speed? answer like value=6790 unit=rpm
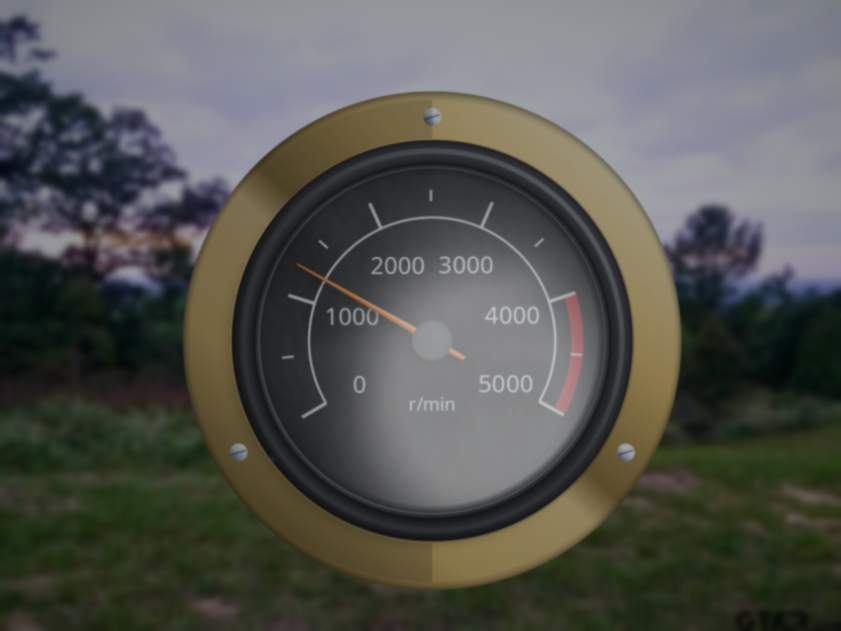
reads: value=1250 unit=rpm
